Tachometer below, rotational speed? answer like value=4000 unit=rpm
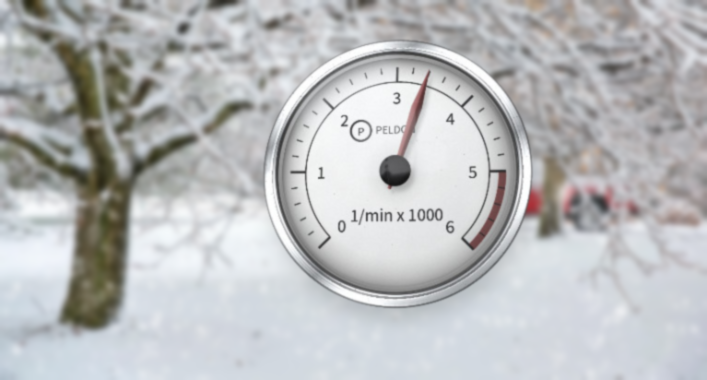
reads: value=3400 unit=rpm
